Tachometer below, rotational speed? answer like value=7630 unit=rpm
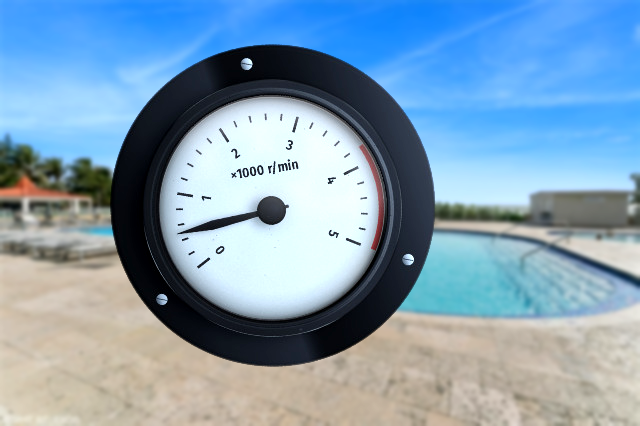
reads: value=500 unit=rpm
